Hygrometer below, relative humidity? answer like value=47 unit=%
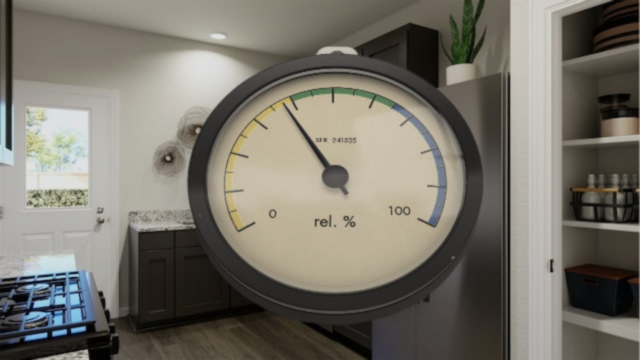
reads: value=37.5 unit=%
